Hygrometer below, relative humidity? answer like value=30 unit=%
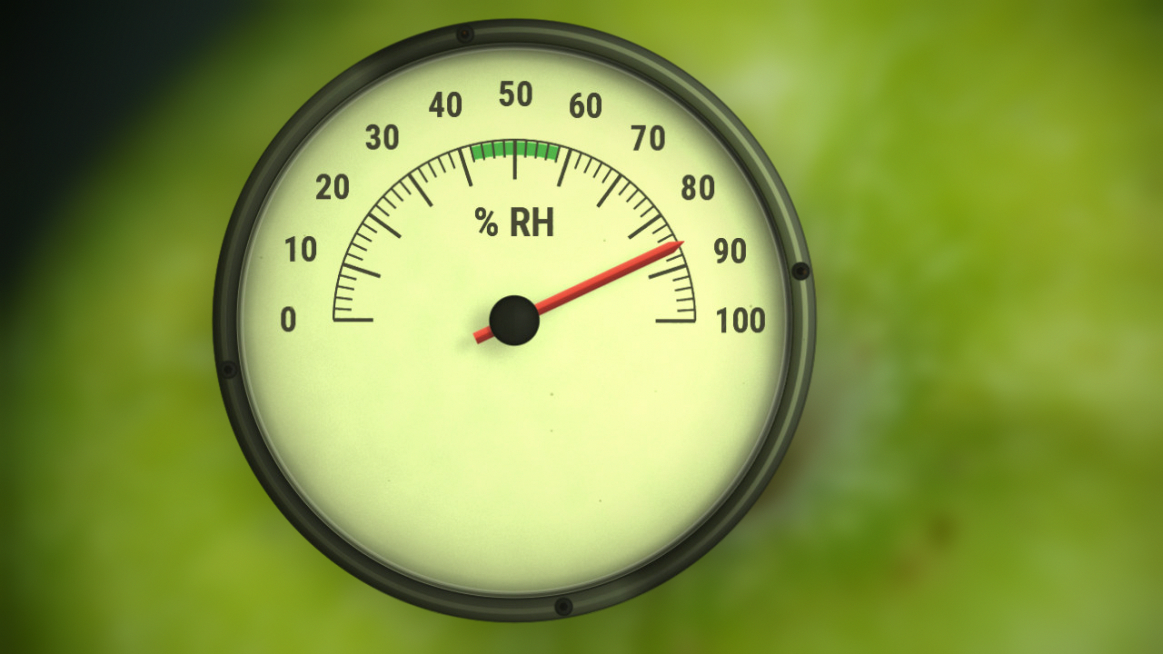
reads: value=86 unit=%
